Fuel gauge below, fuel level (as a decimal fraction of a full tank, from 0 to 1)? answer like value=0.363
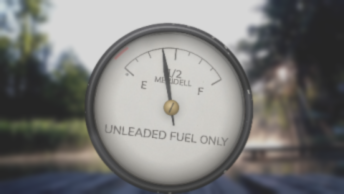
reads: value=0.375
